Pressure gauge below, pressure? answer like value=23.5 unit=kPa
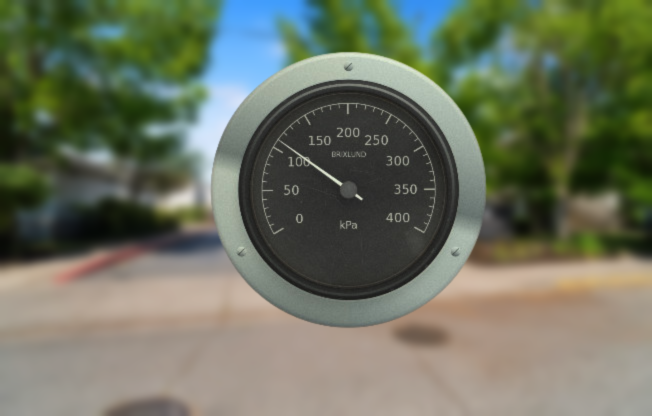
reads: value=110 unit=kPa
